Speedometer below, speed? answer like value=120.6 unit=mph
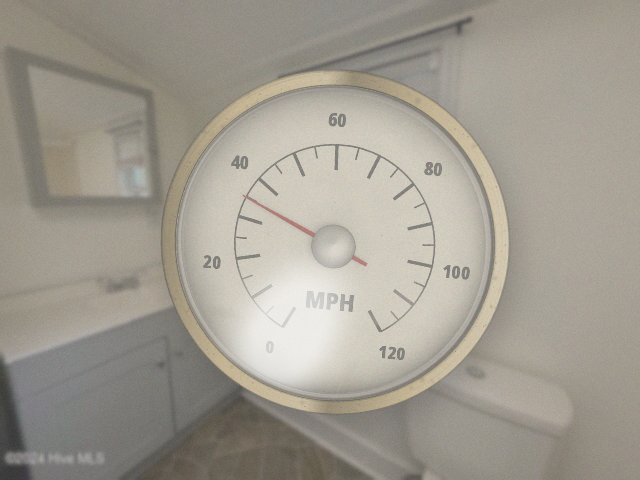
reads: value=35 unit=mph
